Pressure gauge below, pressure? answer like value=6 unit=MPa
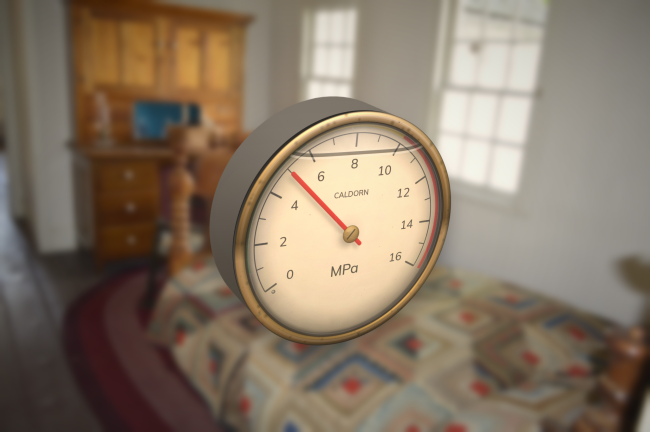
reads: value=5 unit=MPa
